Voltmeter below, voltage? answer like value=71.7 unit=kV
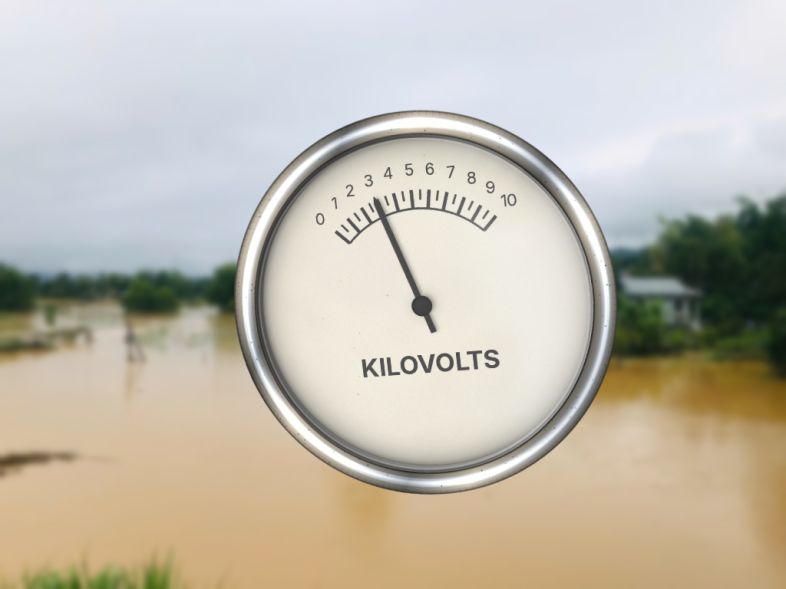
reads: value=3 unit=kV
